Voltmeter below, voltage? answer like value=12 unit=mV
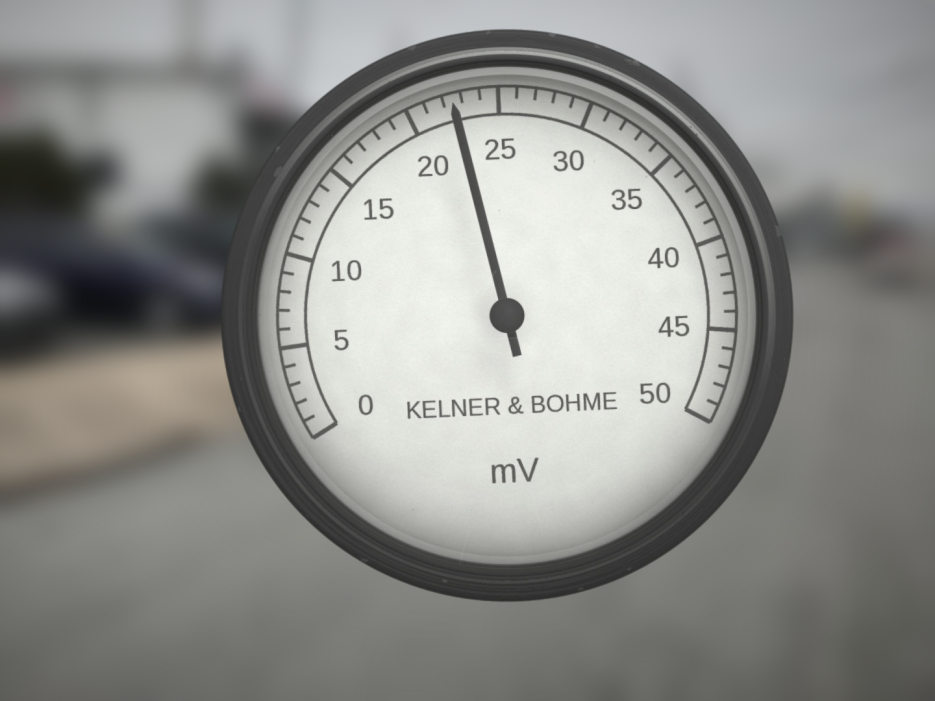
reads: value=22.5 unit=mV
